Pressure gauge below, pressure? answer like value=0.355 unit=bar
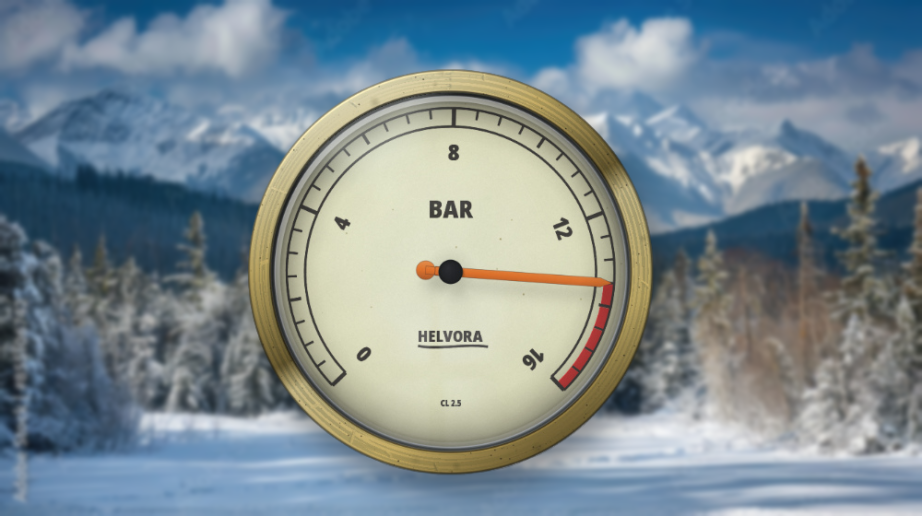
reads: value=13.5 unit=bar
